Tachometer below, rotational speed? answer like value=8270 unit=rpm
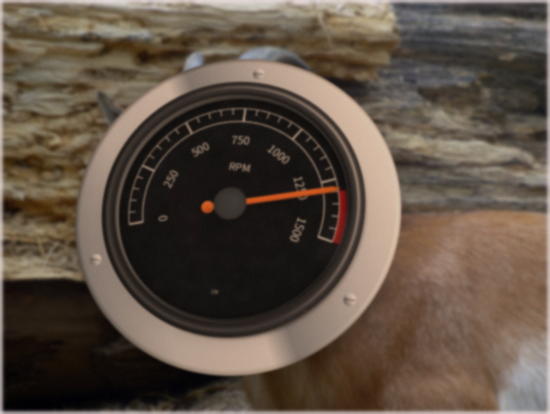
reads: value=1300 unit=rpm
